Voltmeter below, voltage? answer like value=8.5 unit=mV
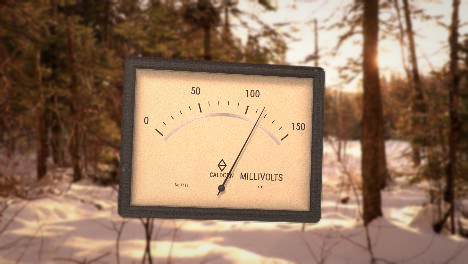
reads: value=115 unit=mV
